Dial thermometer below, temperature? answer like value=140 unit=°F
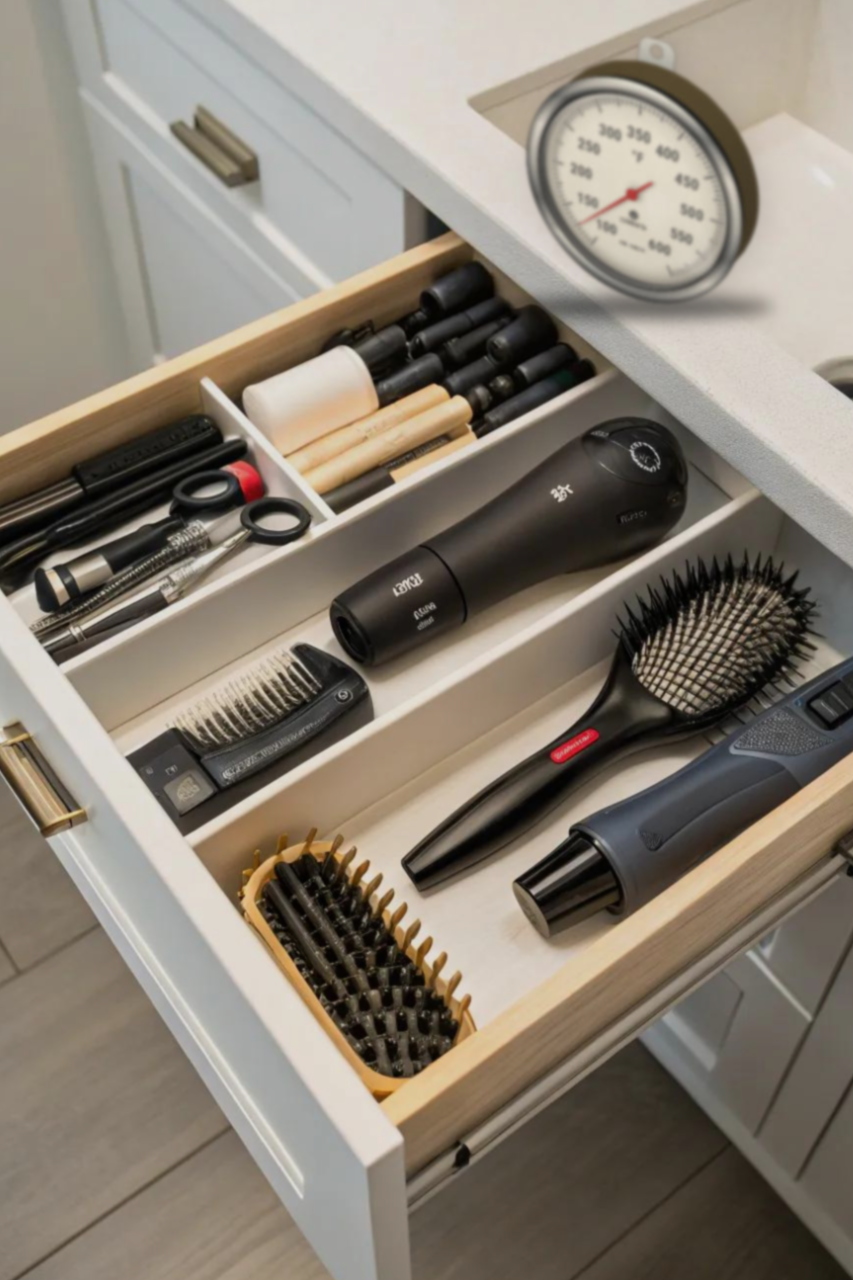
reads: value=125 unit=°F
